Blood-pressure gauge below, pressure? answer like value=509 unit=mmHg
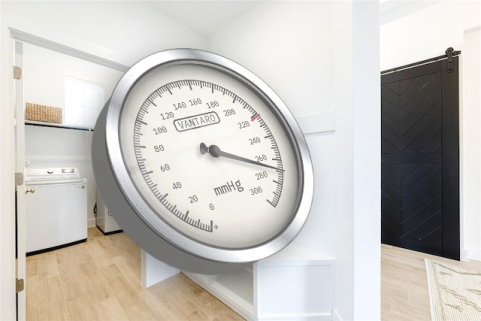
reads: value=270 unit=mmHg
